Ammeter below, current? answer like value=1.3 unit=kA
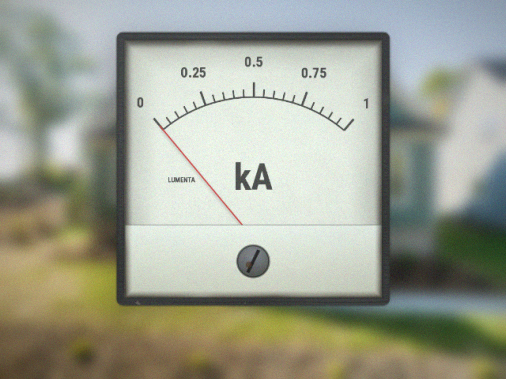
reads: value=0 unit=kA
